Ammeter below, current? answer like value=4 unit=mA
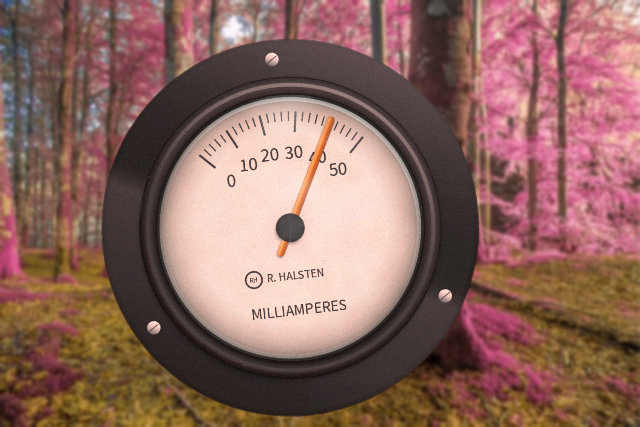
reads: value=40 unit=mA
